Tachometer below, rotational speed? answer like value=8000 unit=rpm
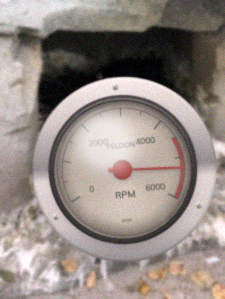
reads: value=5250 unit=rpm
